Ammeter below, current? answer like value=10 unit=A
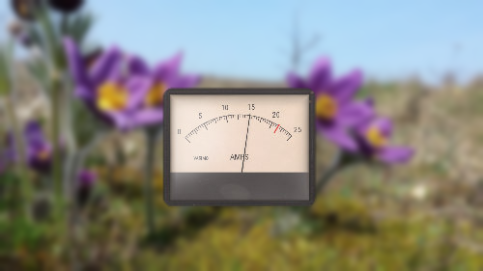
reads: value=15 unit=A
